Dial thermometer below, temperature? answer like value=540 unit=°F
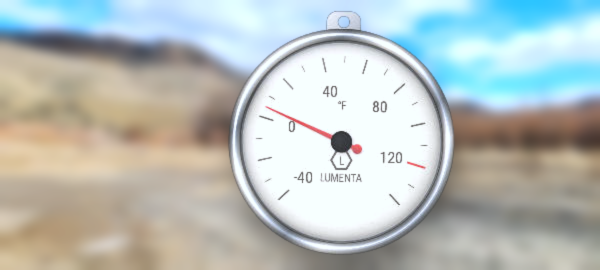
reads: value=5 unit=°F
